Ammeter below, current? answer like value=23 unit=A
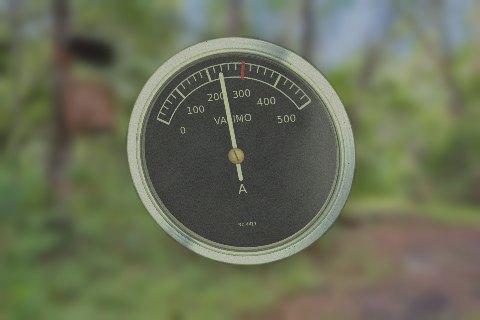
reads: value=240 unit=A
